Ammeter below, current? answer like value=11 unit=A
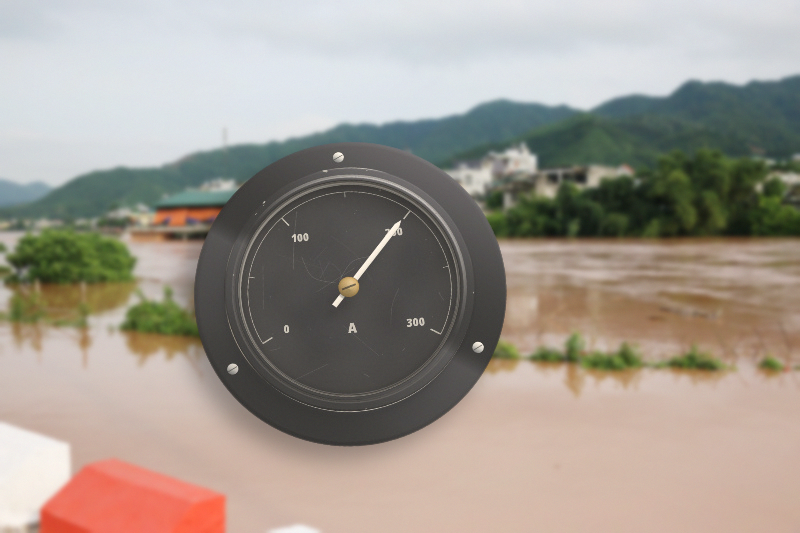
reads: value=200 unit=A
